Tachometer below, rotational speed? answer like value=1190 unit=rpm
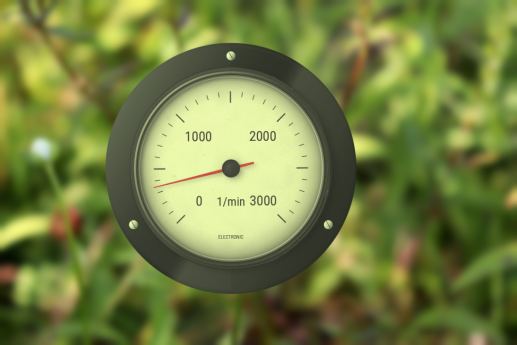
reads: value=350 unit=rpm
